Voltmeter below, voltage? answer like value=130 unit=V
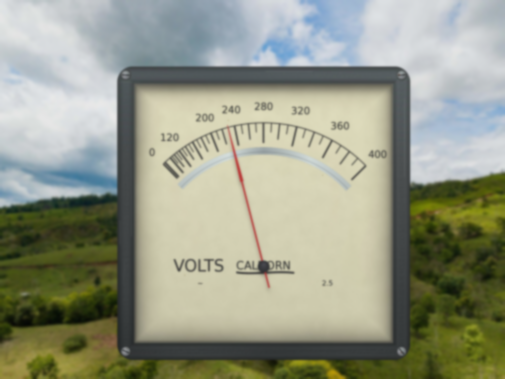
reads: value=230 unit=V
